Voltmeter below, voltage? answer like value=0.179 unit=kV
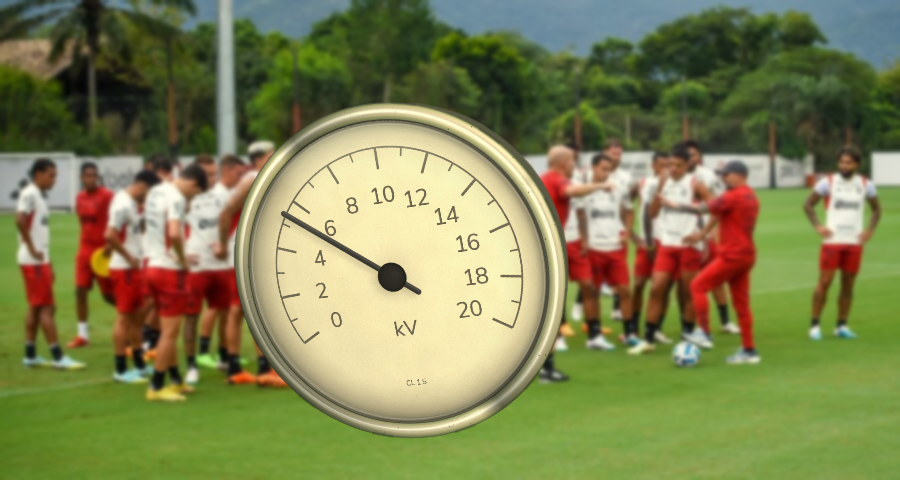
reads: value=5.5 unit=kV
